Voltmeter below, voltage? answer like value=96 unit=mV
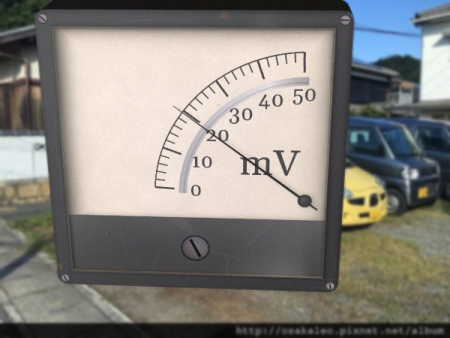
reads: value=20 unit=mV
